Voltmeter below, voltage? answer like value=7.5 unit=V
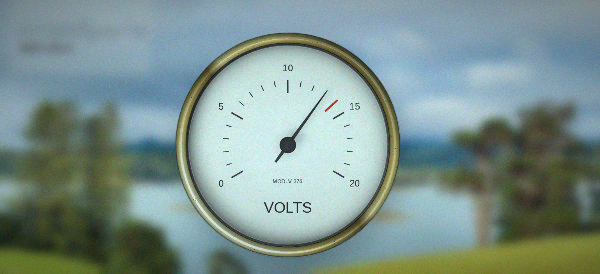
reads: value=13 unit=V
